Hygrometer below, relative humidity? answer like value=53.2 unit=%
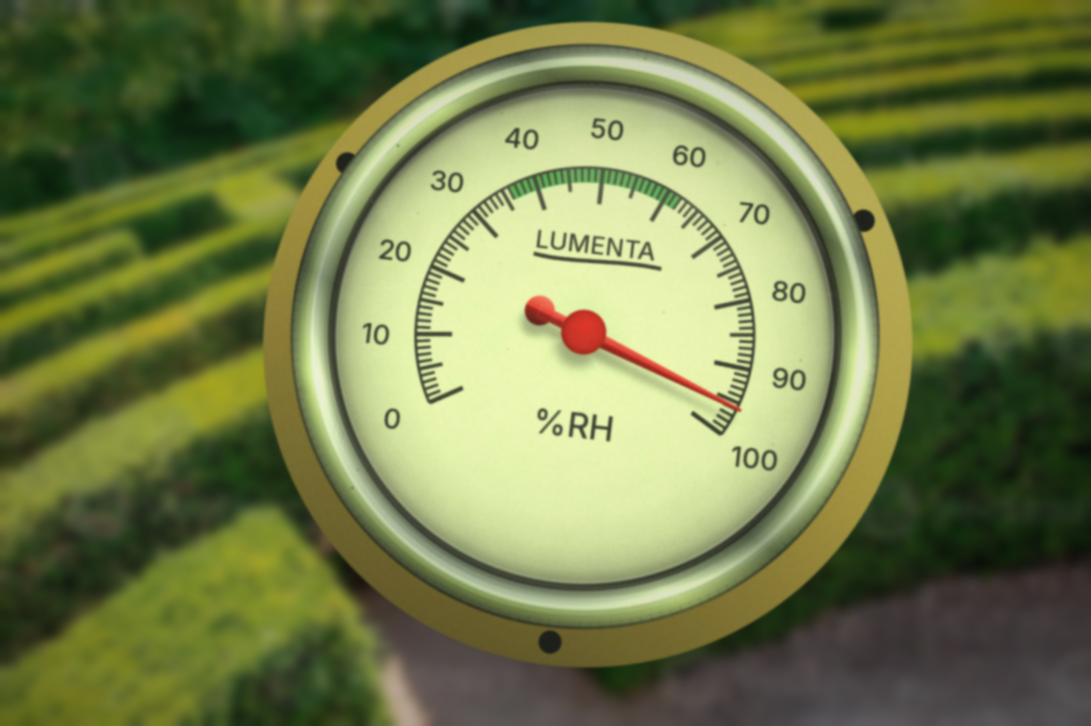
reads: value=96 unit=%
